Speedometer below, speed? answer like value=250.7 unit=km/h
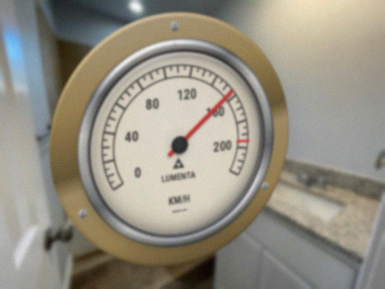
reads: value=155 unit=km/h
